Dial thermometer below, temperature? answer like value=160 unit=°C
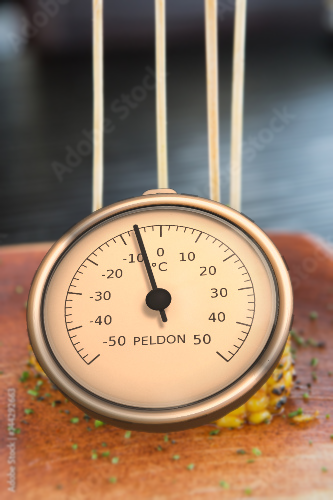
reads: value=-6 unit=°C
